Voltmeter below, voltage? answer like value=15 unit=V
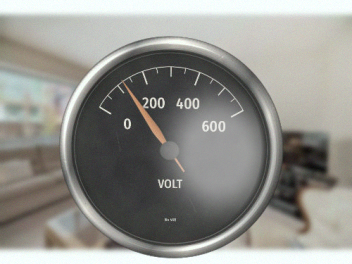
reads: value=125 unit=V
